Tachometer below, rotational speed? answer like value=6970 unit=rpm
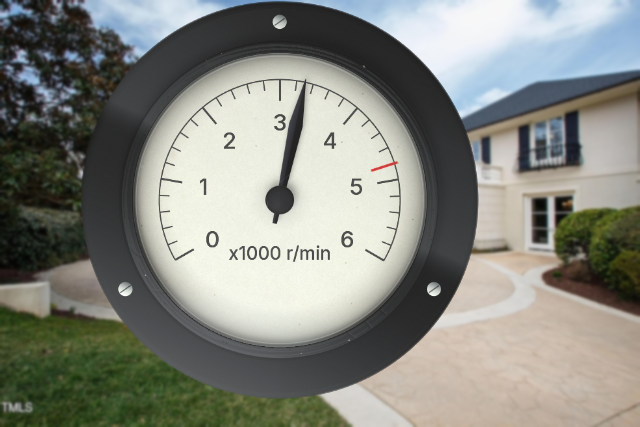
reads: value=3300 unit=rpm
